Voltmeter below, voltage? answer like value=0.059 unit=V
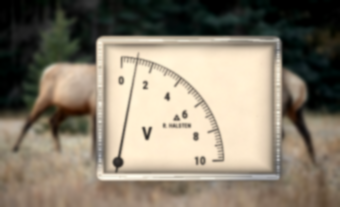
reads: value=1 unit=V
